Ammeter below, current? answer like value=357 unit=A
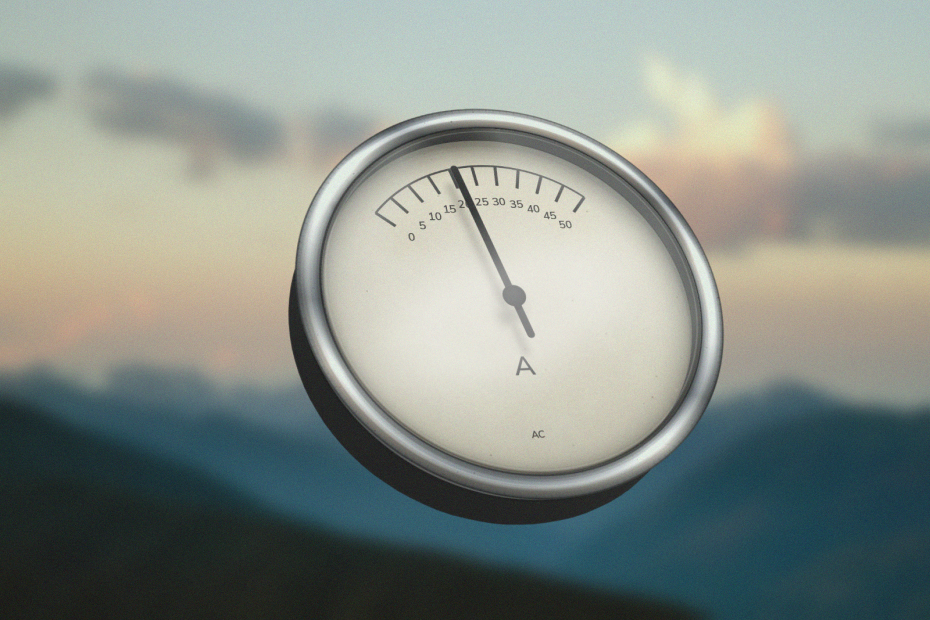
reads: value=20 unit=A
